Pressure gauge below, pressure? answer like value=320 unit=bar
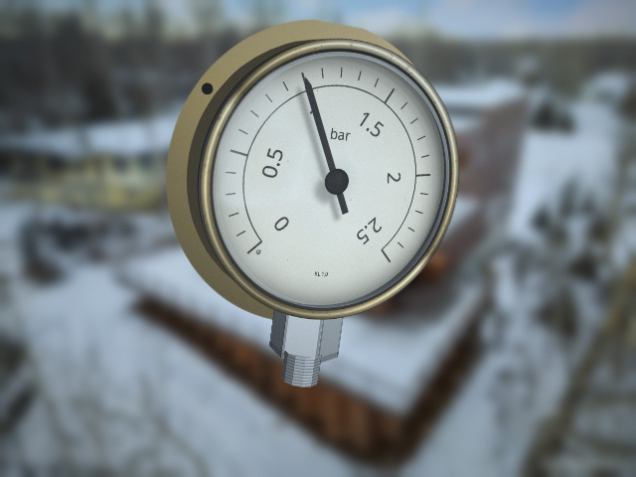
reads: value=1 unit=bar
